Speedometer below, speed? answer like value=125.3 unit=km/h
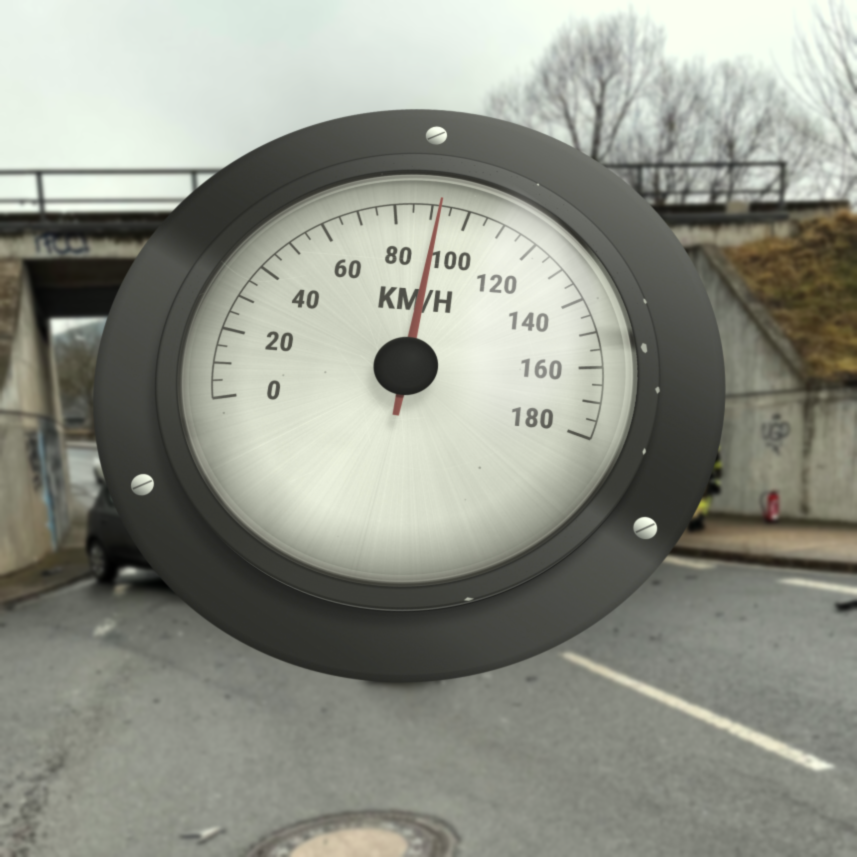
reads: value=92.5 unit=km/h
